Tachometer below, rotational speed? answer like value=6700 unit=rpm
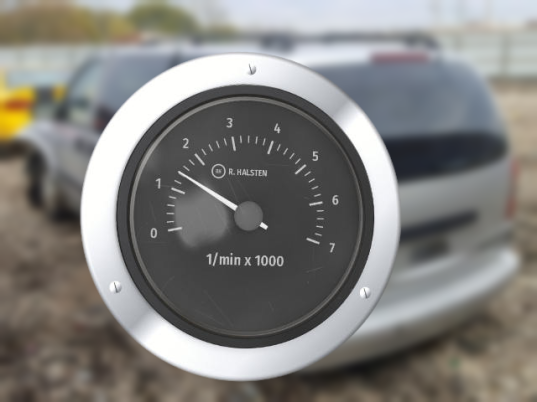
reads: value=1400 unit=rpm
